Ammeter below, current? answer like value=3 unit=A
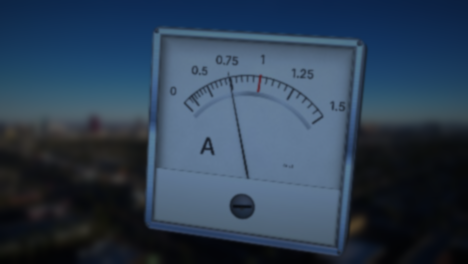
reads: value=0.75 unit=A
